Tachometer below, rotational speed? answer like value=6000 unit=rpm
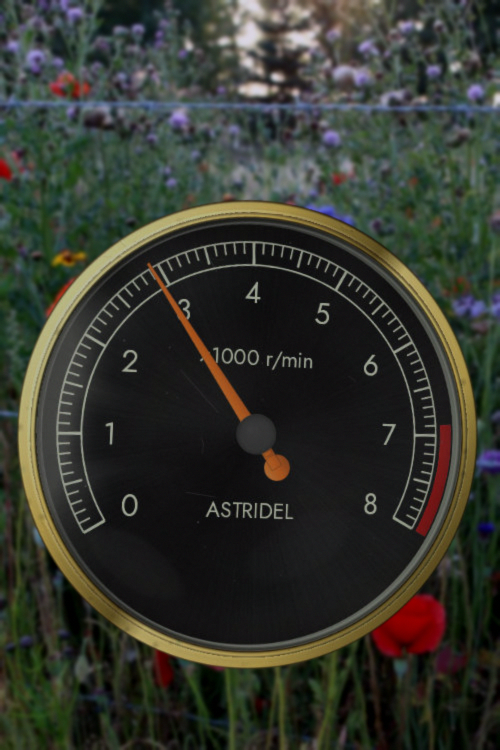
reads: value=2900 unit=rpm
